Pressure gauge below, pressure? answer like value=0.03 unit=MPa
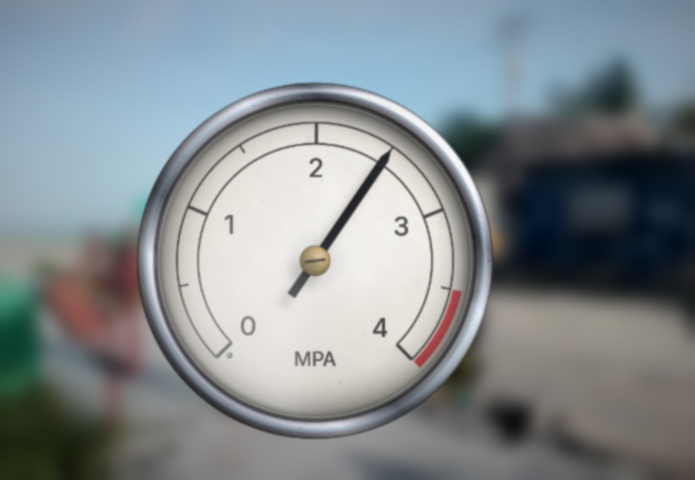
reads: value=2.5 unit=MPa
